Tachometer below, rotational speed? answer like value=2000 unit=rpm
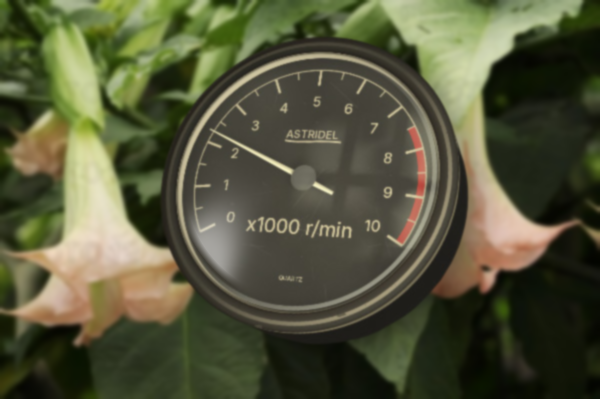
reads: value=2250 unit=rpm
